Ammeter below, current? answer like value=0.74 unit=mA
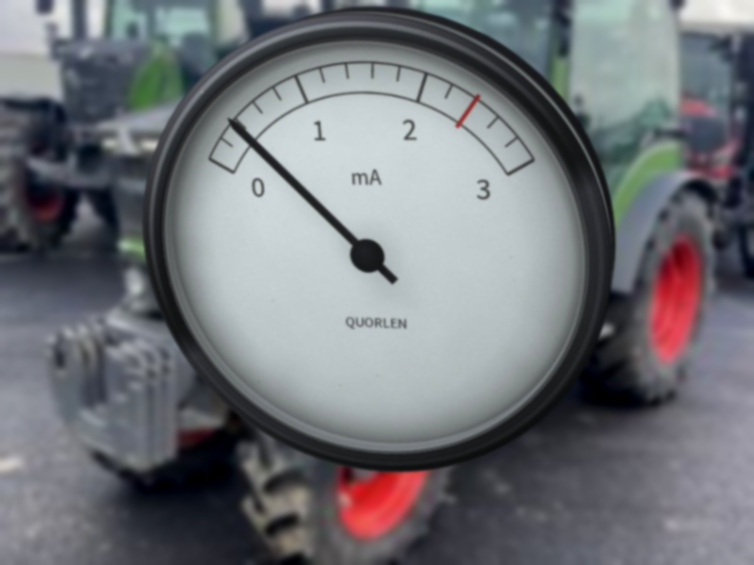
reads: value=0.4 unit=mA
